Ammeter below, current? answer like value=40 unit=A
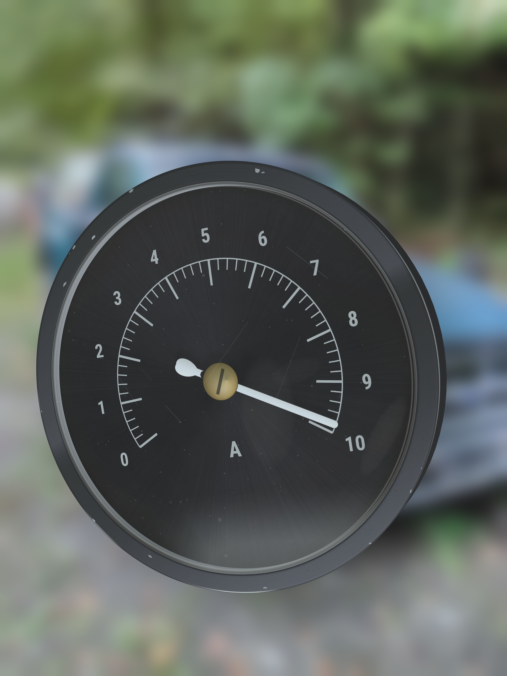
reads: value=9.8 unit=A
